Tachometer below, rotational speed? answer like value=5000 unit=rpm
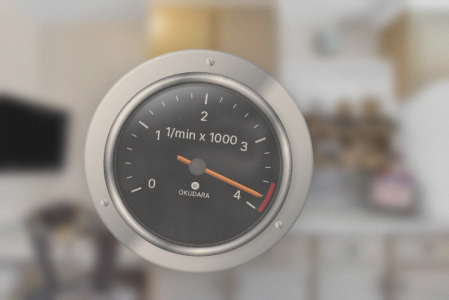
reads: value=3800 unit=rpm
